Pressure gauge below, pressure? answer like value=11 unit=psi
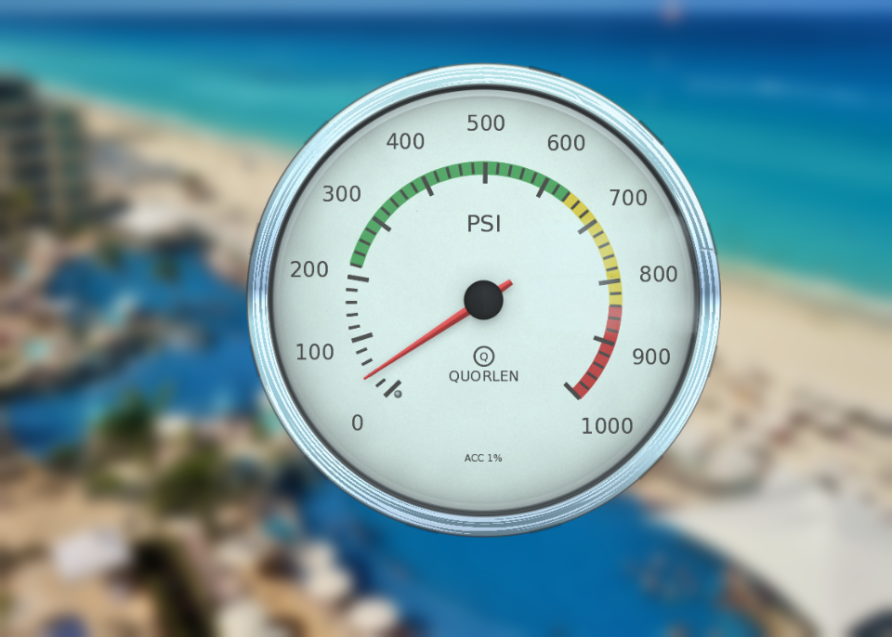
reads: value=40 unit=psi
